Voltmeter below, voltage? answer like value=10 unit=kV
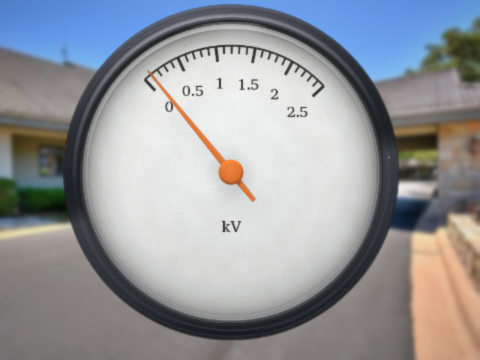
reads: value=0.1 unit=kV
